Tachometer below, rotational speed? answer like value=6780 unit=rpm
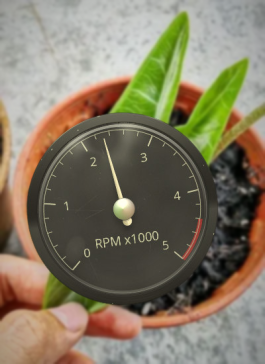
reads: value=2300 unit=rpm
